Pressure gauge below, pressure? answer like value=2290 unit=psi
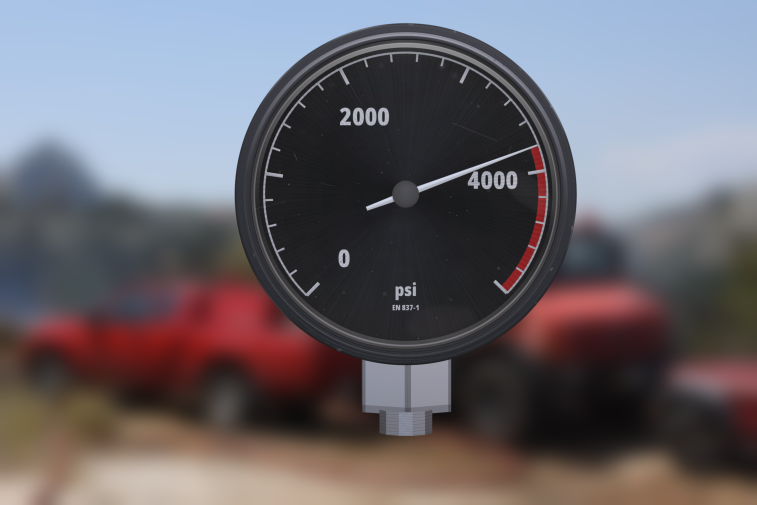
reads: value=3800 unit=psi
